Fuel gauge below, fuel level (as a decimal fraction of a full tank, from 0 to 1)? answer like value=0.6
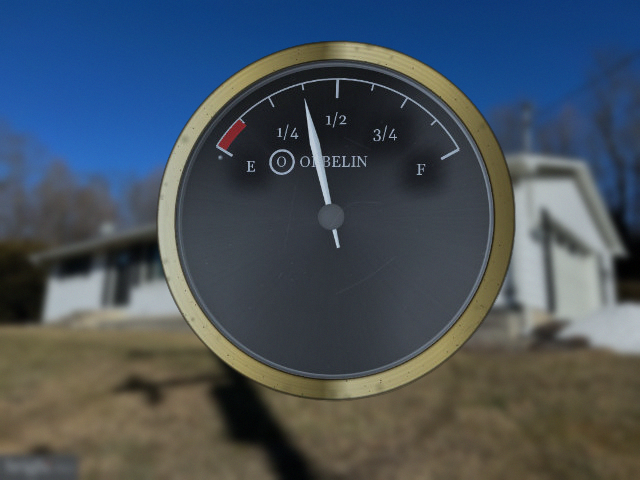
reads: value=0.375
